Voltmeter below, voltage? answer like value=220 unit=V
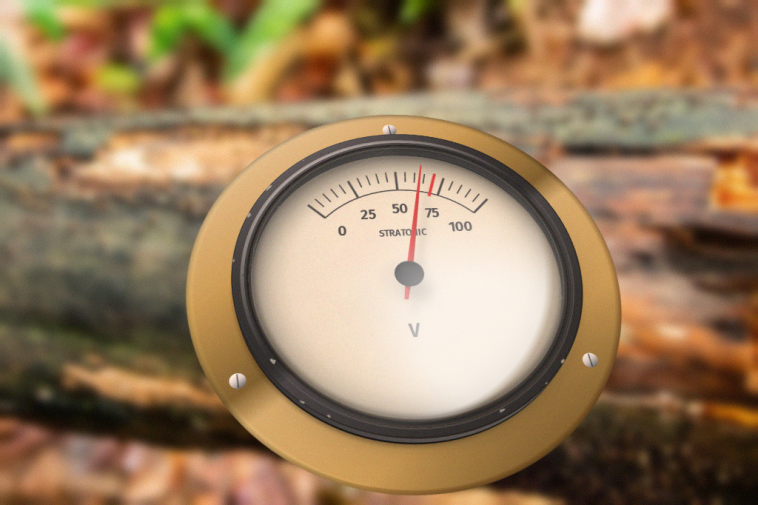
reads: value=62.5 unit=V
